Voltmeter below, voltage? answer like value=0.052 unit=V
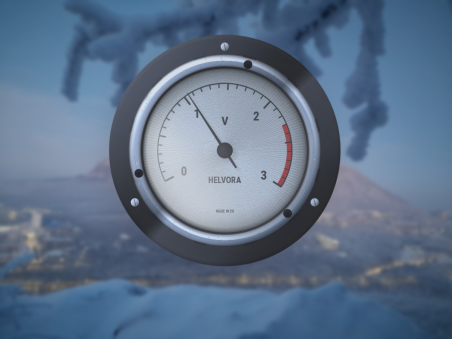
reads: value=1.05 unit=V
